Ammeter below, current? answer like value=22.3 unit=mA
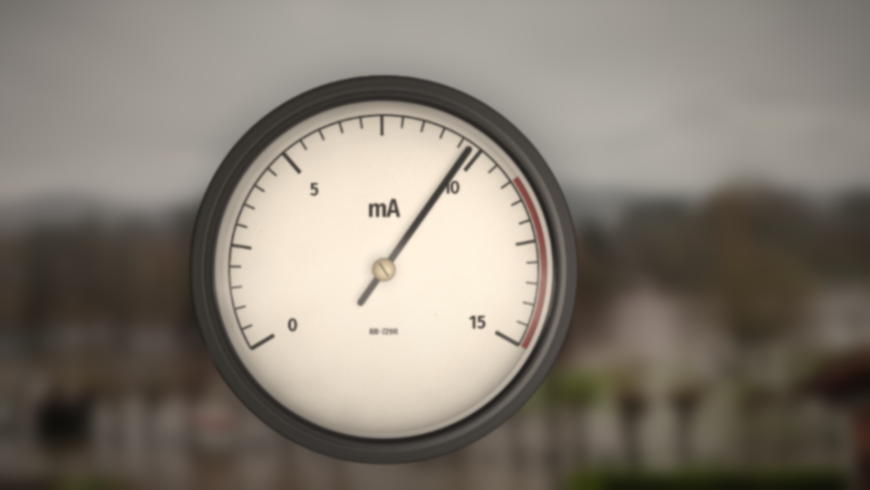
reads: value=9.75 unit=mA
